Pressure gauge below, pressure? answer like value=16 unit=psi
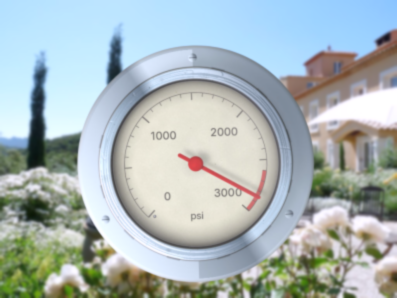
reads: value=2850 unit=psi
